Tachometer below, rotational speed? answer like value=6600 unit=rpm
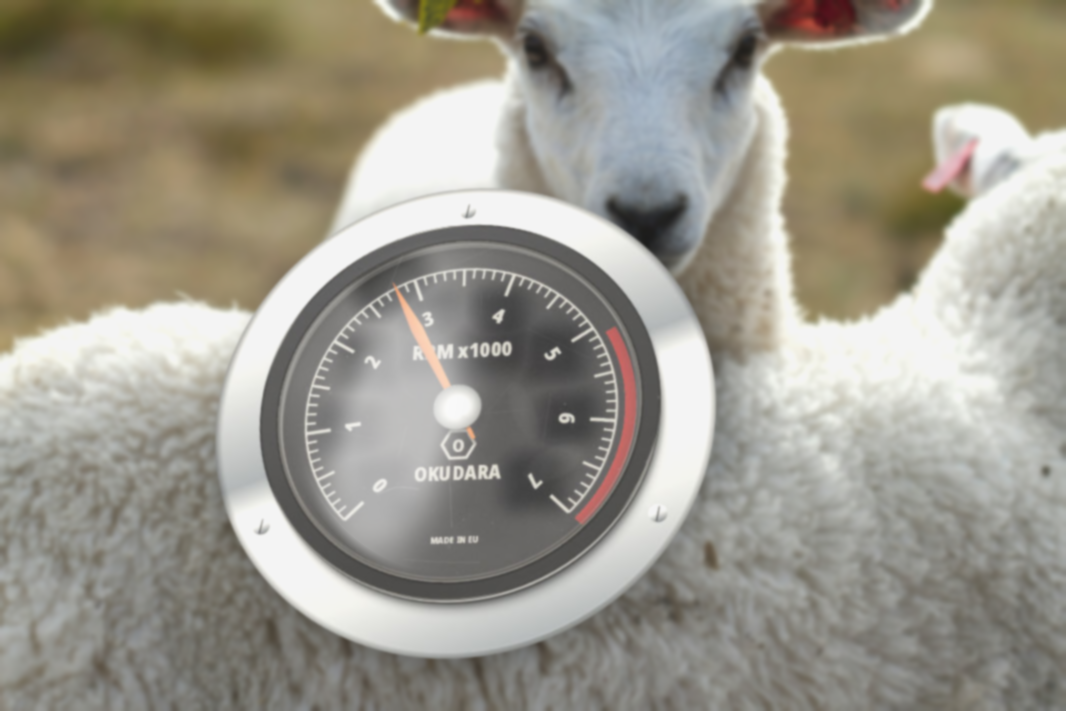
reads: value=2800 unit=rpm
